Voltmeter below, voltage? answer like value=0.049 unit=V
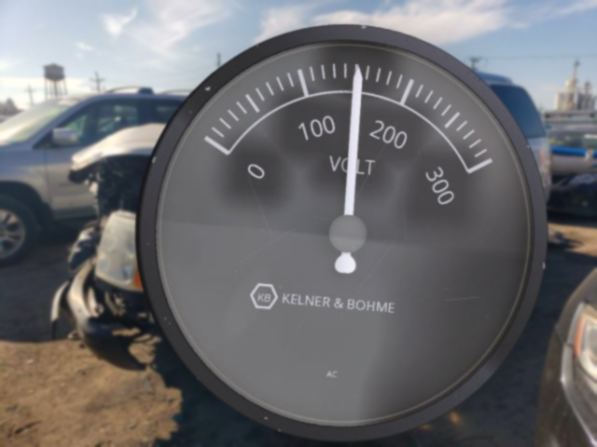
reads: value=150 unit=V
